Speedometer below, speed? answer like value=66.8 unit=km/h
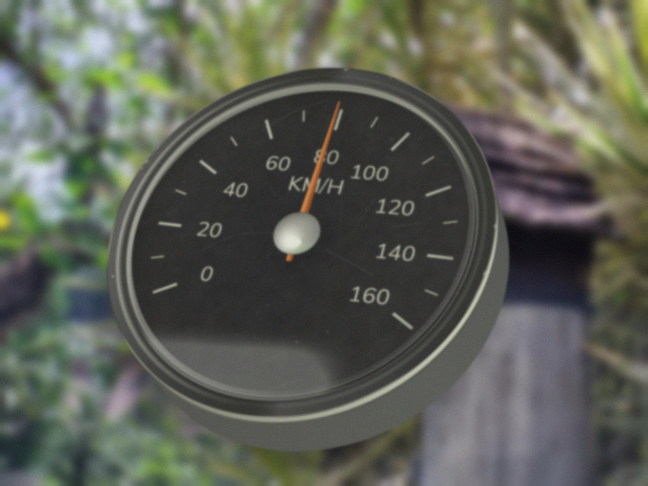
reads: value=80 unit=km/h
